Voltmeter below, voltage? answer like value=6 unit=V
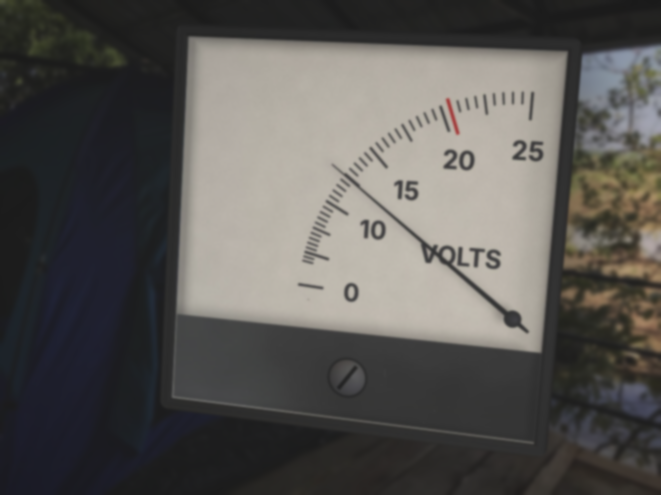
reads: value=12.5 unit=V
